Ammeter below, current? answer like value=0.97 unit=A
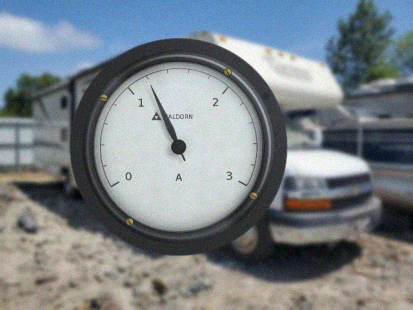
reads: value=1.2 unit=A
